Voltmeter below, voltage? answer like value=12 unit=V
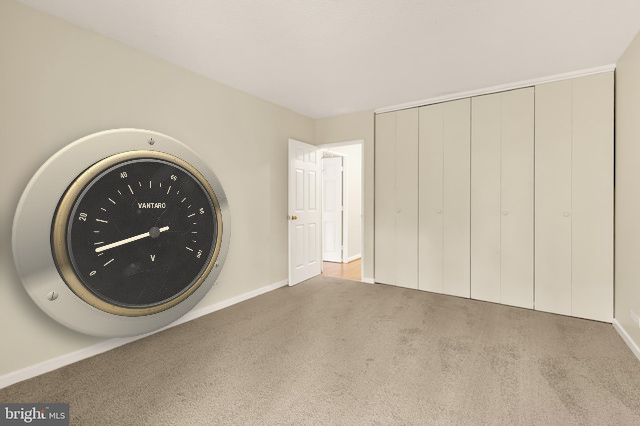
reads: value=7.5 unit=V
